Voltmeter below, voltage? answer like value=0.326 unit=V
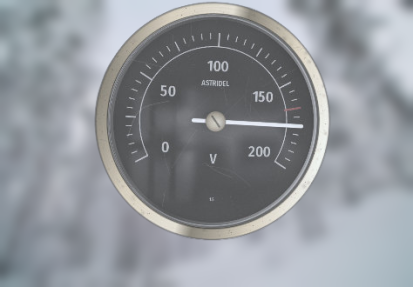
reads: value=175 unit=V
